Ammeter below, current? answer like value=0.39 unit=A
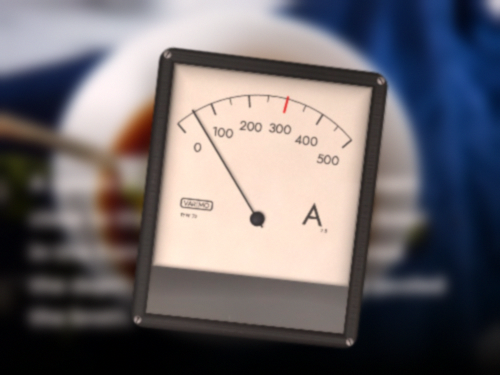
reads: value=50 unit=A
